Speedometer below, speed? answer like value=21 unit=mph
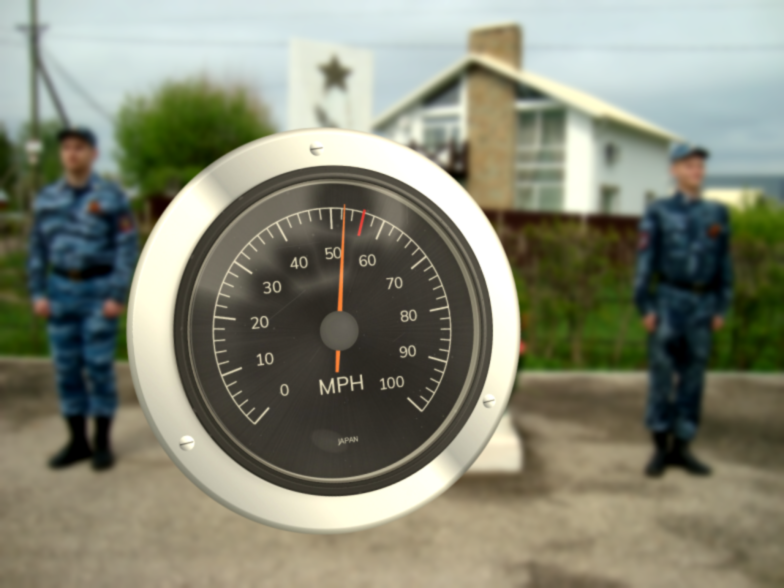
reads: value=52 unit=mph
